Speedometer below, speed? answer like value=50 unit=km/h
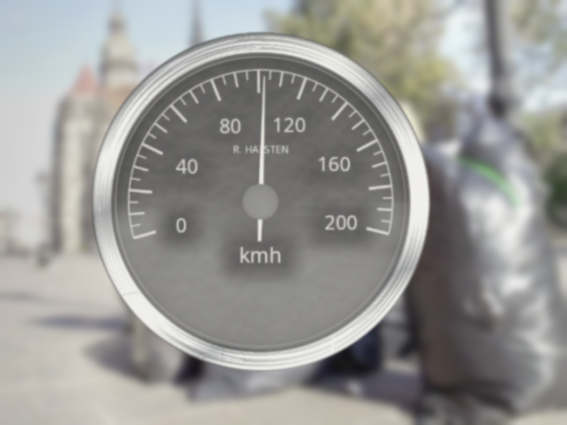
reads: value=102.5 unit=km/h
